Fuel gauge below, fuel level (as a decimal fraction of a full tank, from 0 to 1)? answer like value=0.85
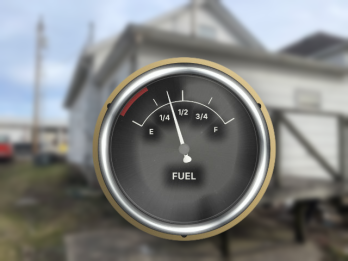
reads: value=0.375
